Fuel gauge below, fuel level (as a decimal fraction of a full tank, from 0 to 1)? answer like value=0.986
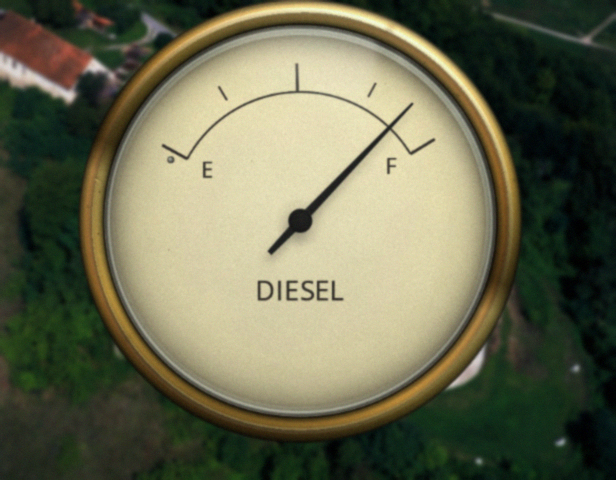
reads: value=0.875
